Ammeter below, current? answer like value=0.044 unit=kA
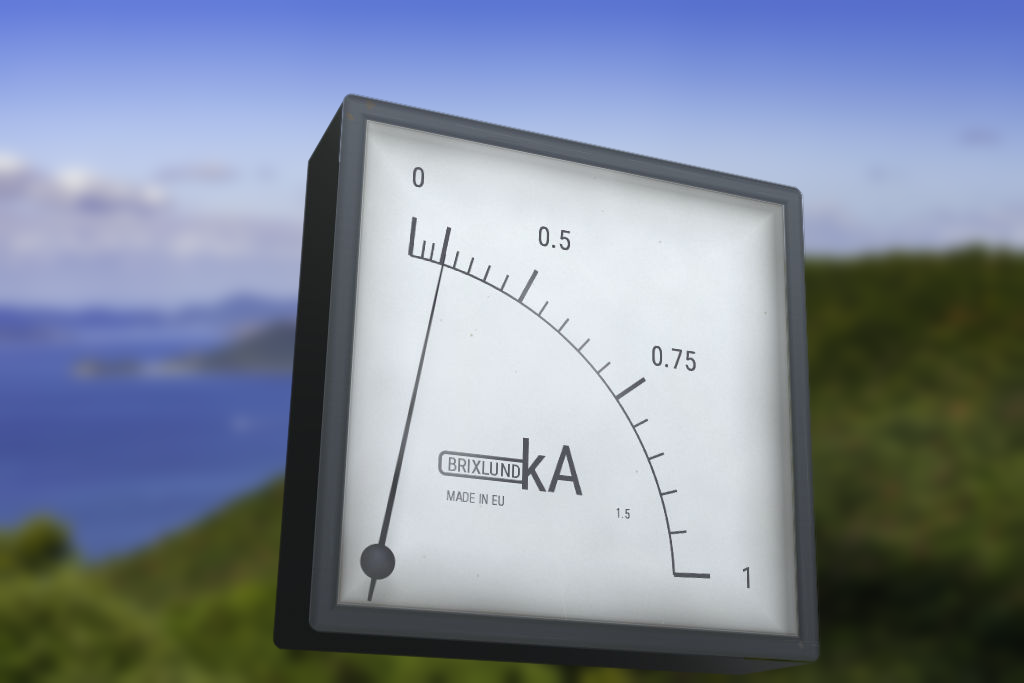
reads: value=0.25 unit=kA
